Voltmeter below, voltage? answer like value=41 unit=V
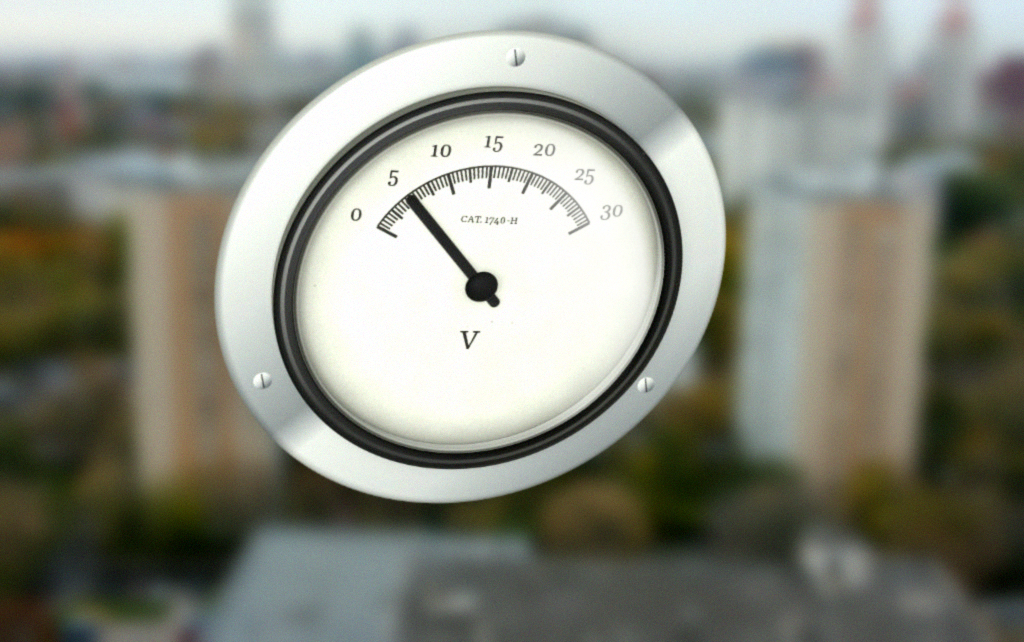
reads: value=5 unit=V
